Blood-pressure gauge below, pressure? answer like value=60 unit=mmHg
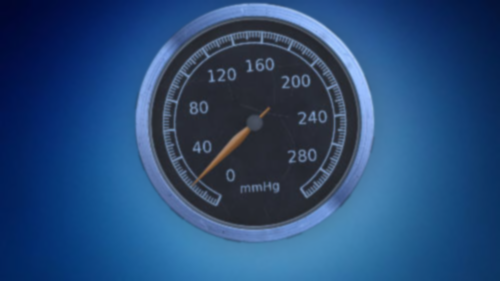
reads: value=20 unit=mmHg
